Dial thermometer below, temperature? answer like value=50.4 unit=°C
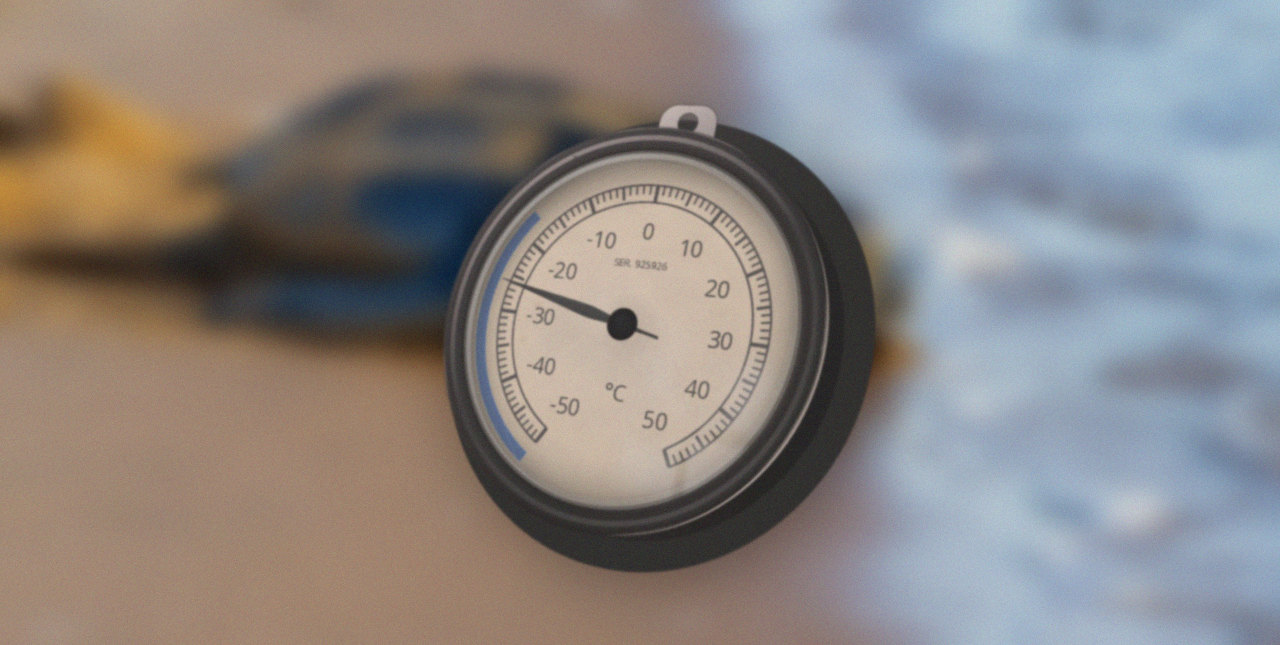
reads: value=-26 unit=°C
